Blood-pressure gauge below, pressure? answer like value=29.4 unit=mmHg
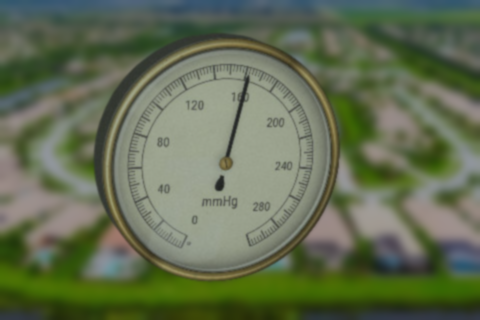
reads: value=160 unit=mmHg
